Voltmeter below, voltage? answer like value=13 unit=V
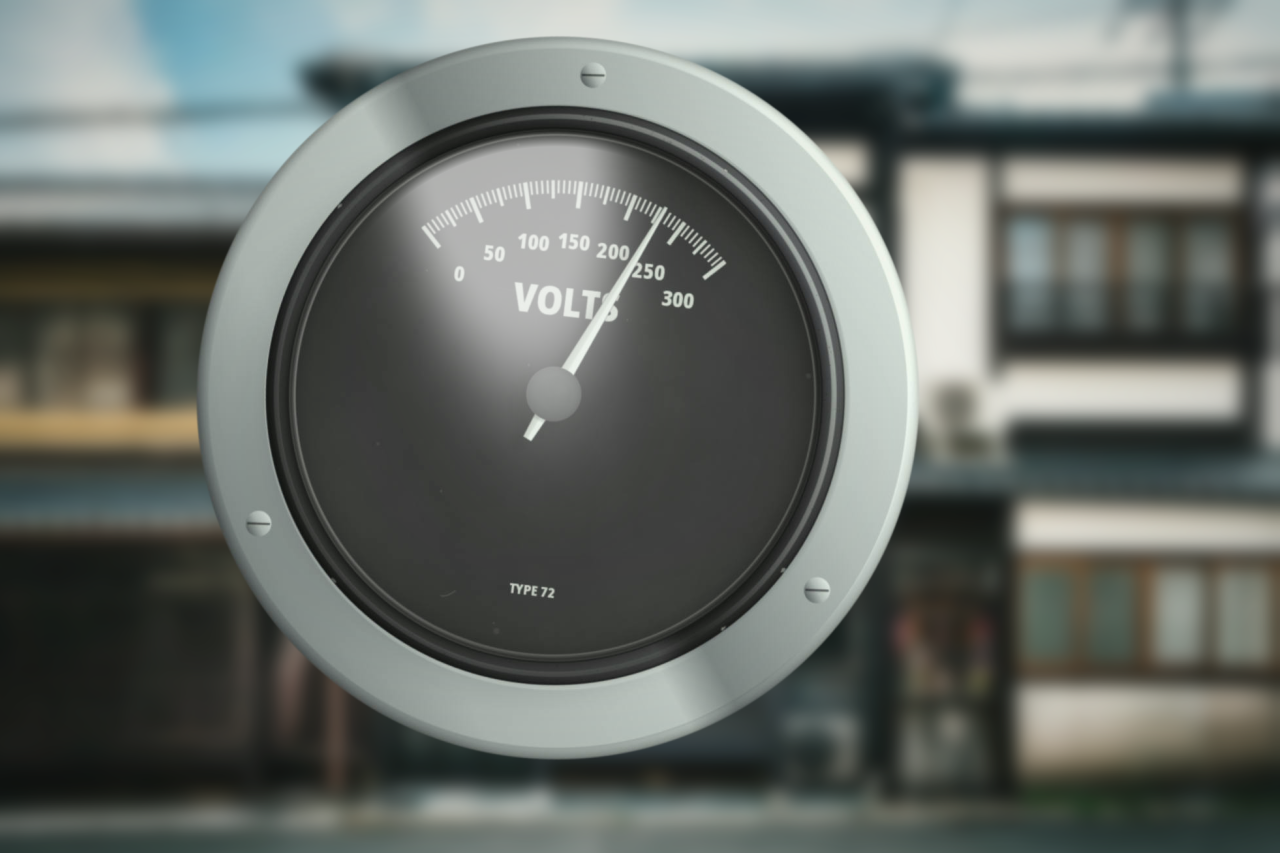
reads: value=230 unit=V
